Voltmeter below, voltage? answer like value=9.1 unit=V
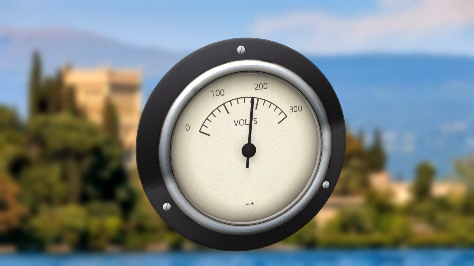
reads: value=180 unit=V
